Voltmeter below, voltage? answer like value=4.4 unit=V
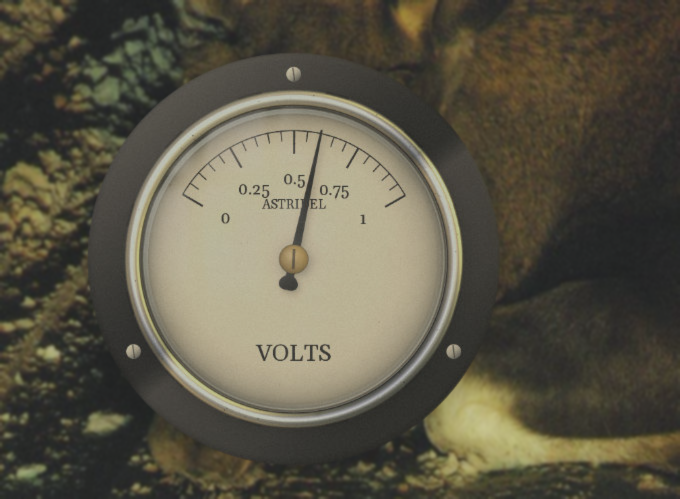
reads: value=0.6 unit=V
